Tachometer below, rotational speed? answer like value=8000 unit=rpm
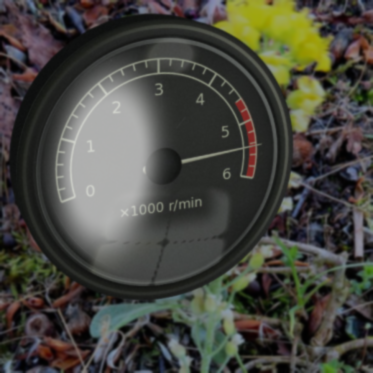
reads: value=5400 unit=rpm
